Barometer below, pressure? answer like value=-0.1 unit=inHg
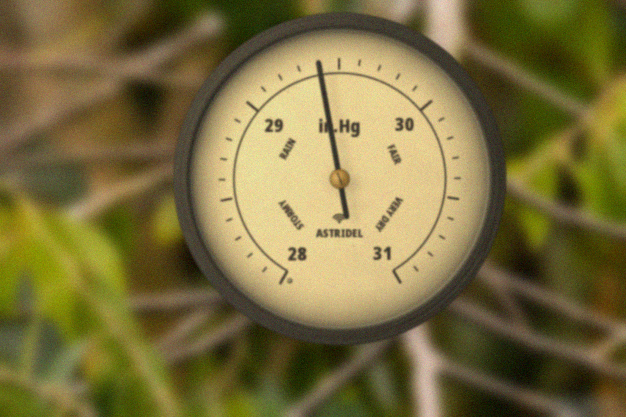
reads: value=29.4 unit=inHg
